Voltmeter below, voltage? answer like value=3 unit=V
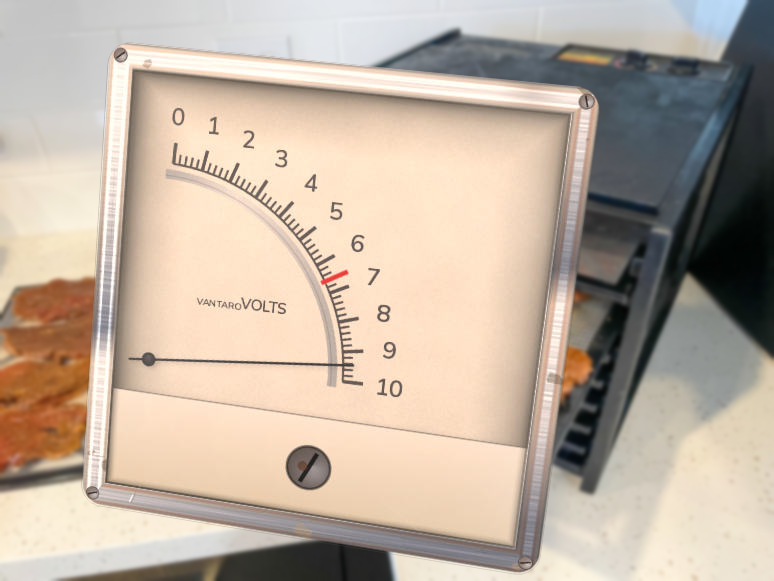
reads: value=9.4 unit=V
